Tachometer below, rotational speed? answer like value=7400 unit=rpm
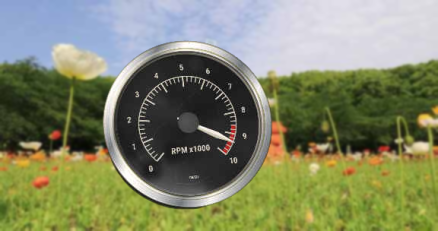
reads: value=9400 unit=rpm
